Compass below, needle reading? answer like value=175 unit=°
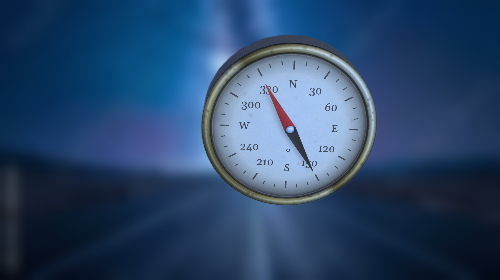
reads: value=330 unit=°
